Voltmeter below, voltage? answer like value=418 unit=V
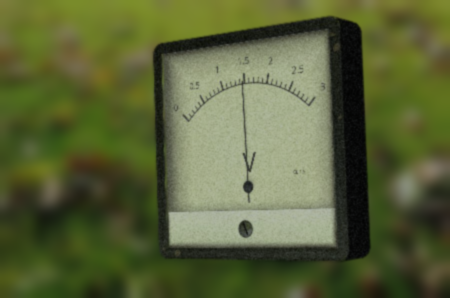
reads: value=1.5 unit=V
